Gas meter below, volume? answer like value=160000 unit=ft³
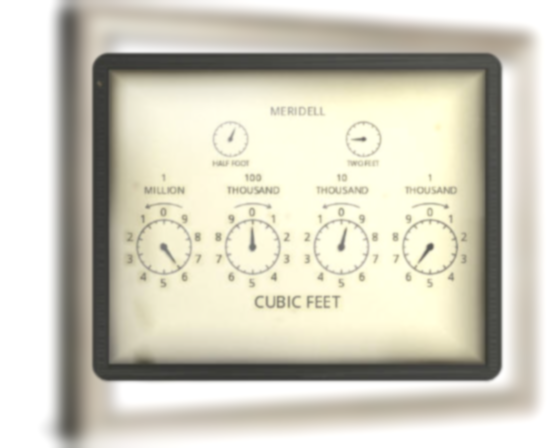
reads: value=599600 unit=ft³
